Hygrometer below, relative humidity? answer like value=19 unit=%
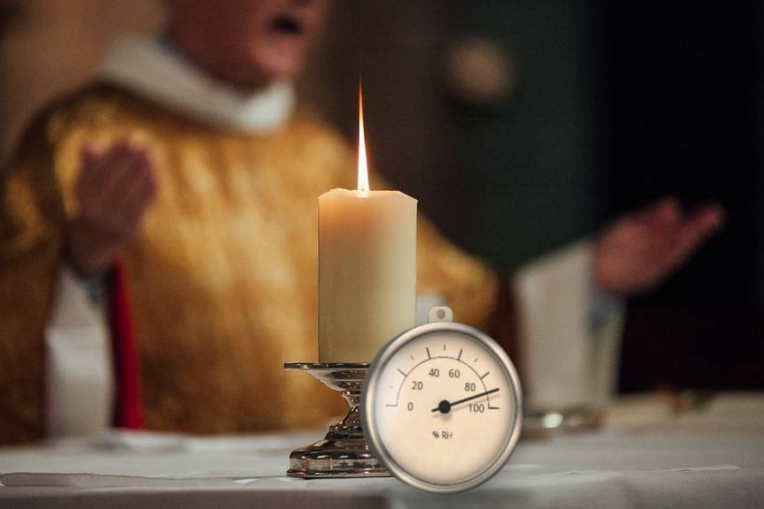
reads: value=90 unit=%
